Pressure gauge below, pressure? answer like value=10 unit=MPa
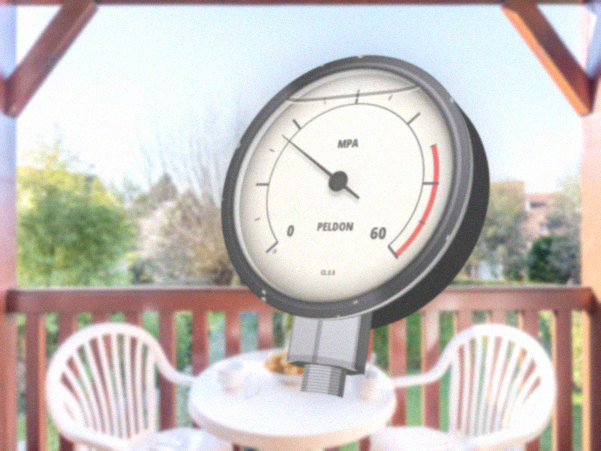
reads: value=17.5 unit=MPa
